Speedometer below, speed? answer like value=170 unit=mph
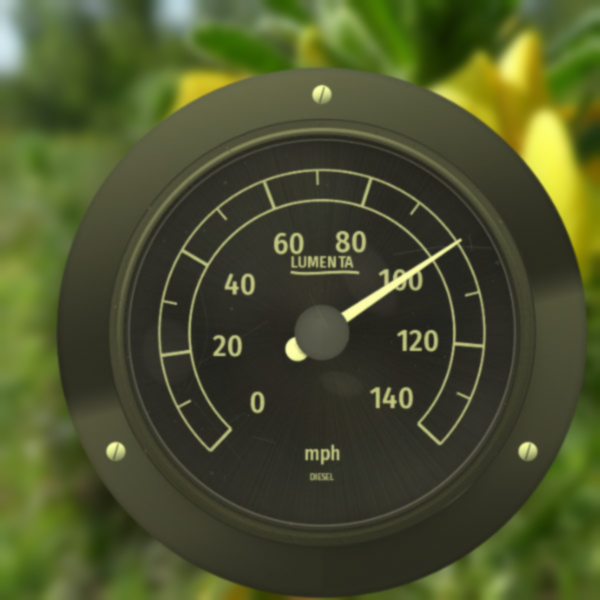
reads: value=100 unit=mph
